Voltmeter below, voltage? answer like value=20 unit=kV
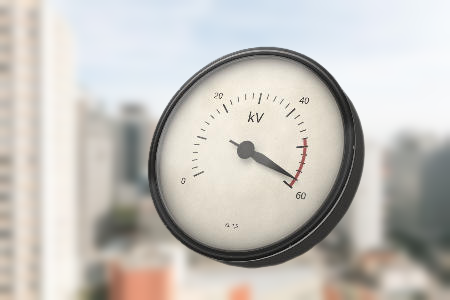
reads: value=58 unit=kV
